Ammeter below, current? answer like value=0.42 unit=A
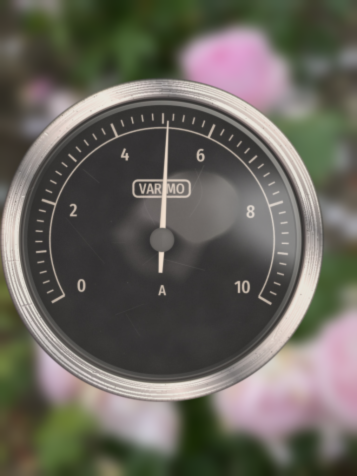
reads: value=5.1 unit=A
